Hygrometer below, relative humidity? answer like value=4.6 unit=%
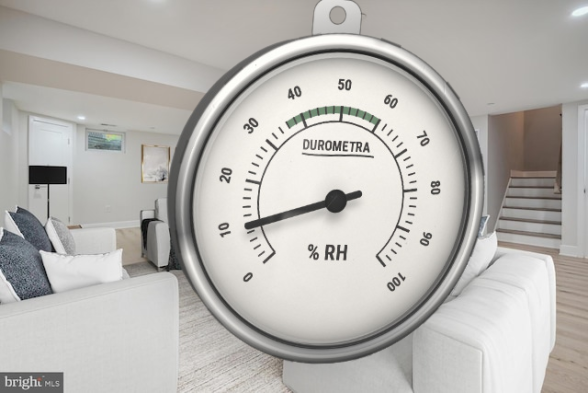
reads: value=10 unit=%
